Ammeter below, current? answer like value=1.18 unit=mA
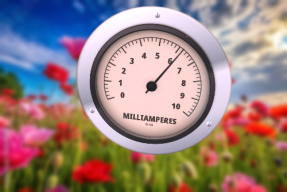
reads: value=6.2 unit=mA
